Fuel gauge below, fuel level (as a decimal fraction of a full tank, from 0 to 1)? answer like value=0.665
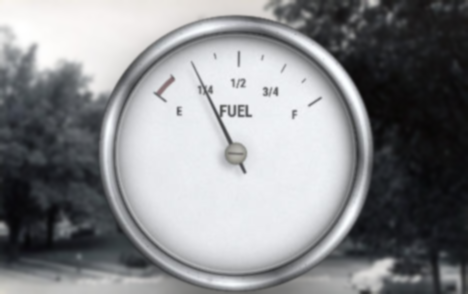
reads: value=0.25
